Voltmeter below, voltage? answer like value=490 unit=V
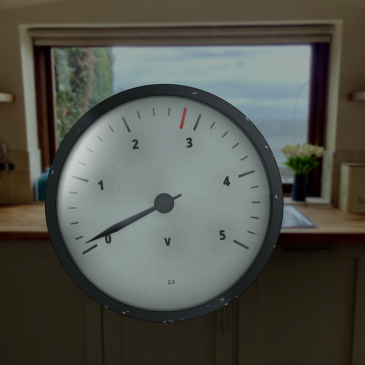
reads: value=0.1 unit=V
